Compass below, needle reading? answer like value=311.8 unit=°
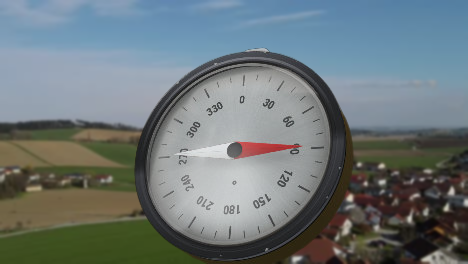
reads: value=90 unit=°
